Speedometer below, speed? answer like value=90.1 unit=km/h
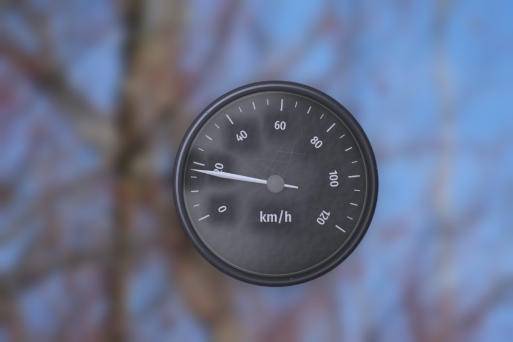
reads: value=17.5 unit=km/h
